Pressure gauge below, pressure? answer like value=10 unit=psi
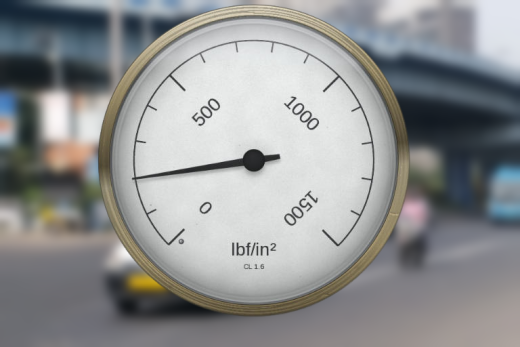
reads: value=200 unit=psi
